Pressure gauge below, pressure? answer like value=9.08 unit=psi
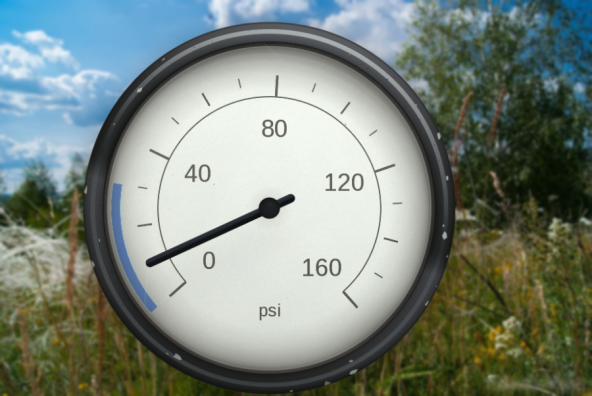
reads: value=10 unit=psi
